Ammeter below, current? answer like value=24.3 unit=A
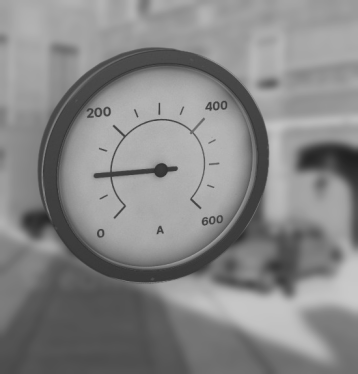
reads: value=100 unit=A
